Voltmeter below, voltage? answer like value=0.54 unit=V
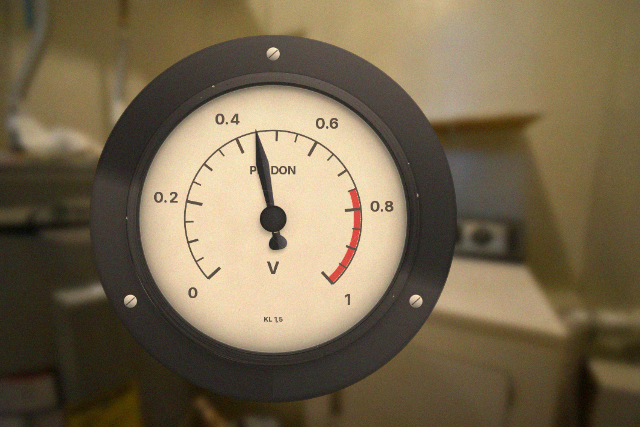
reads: value=0.45 unit=V
